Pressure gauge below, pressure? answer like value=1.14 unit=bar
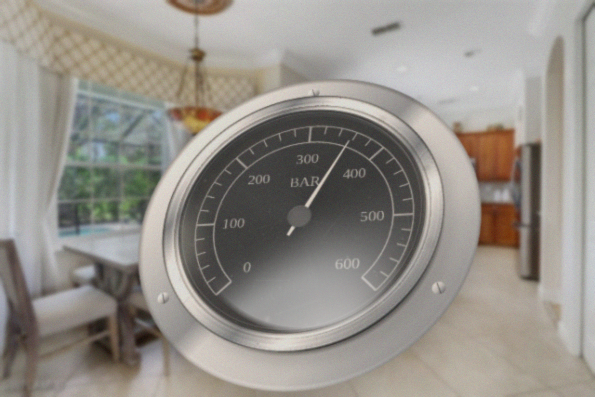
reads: value=360 unit=bar
